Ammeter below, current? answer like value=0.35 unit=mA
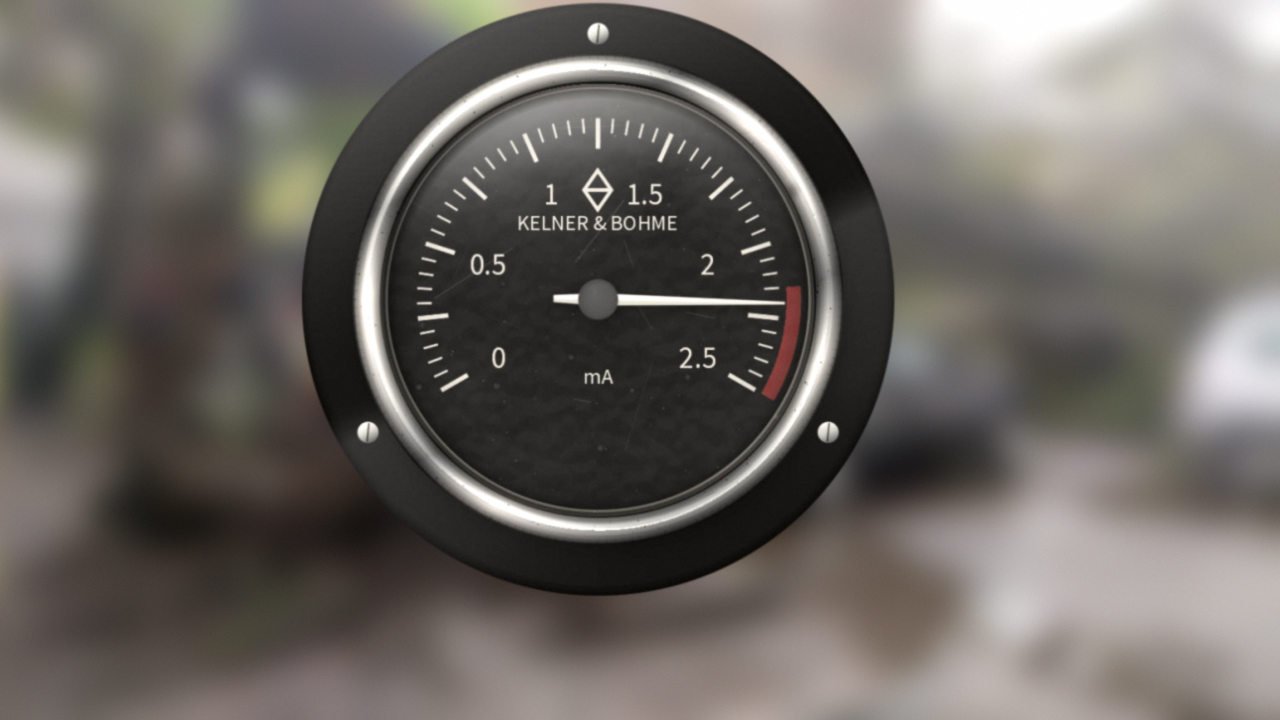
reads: value=2.2 unit=mA
